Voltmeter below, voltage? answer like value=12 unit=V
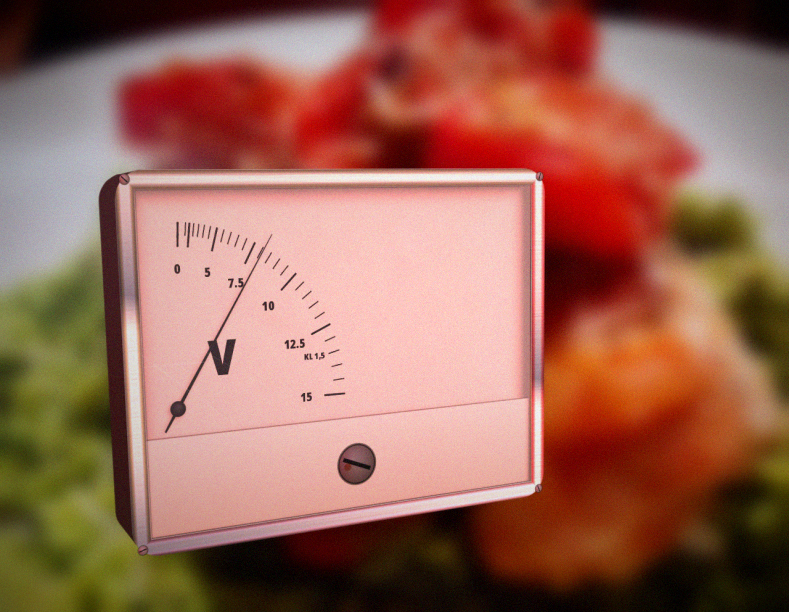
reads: value=8 unit=V
